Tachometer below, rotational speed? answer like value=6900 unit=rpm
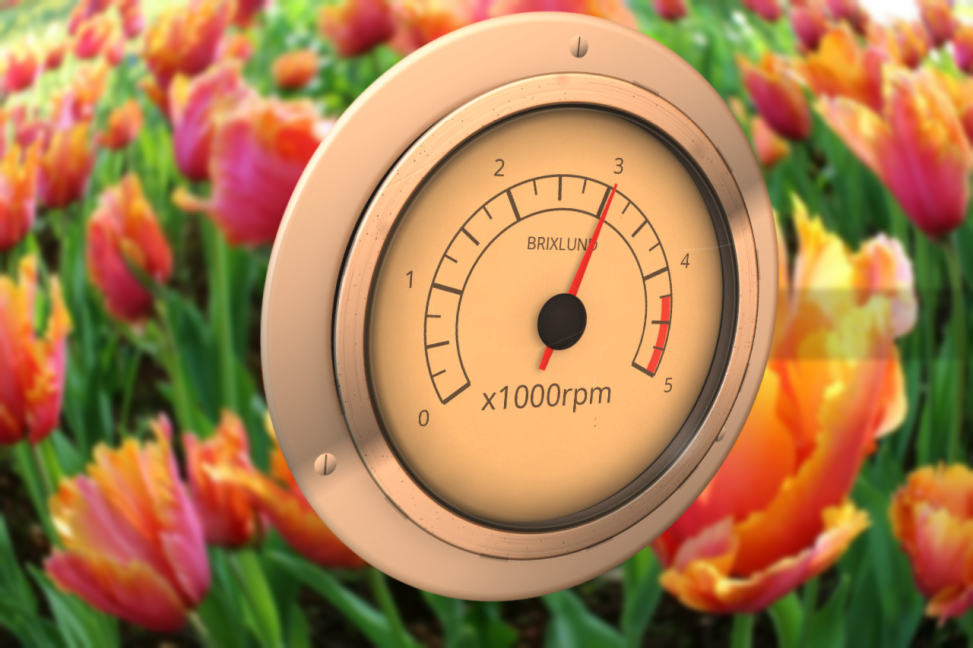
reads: value=3000 unit=rpm
